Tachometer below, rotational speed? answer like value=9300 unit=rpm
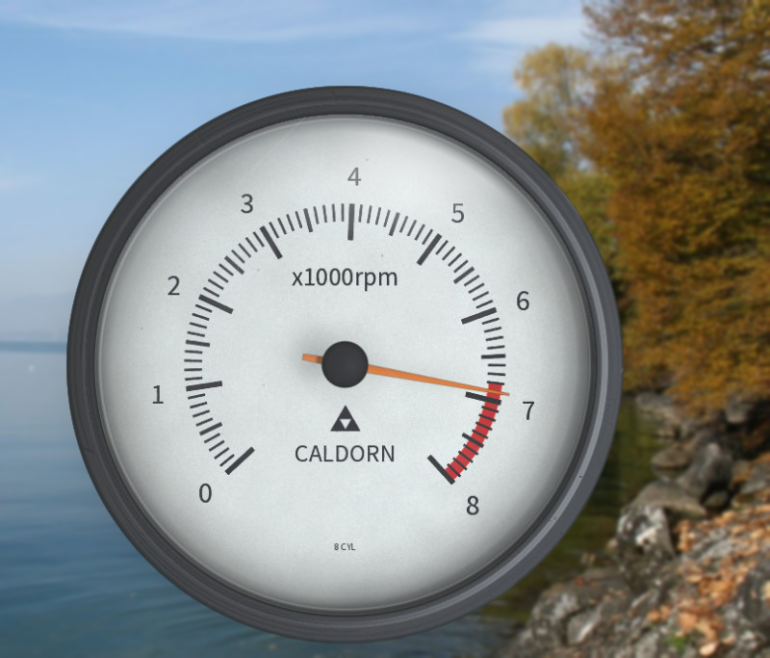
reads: value=6900 unit=rpm
